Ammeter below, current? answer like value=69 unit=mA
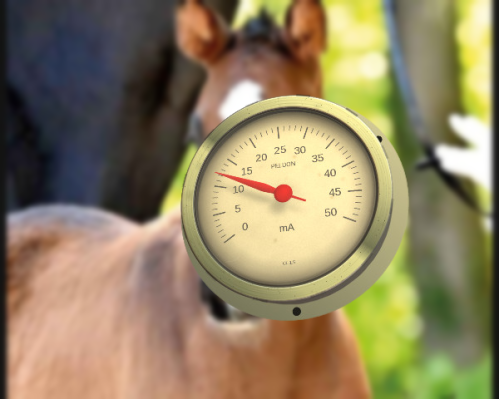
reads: value=12 unit=mA
